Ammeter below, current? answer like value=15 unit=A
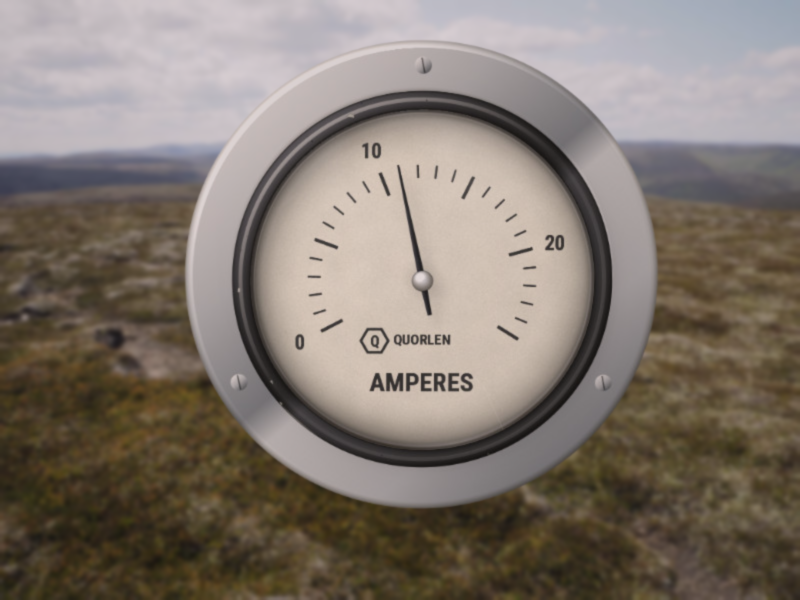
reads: value=11 unit=A
